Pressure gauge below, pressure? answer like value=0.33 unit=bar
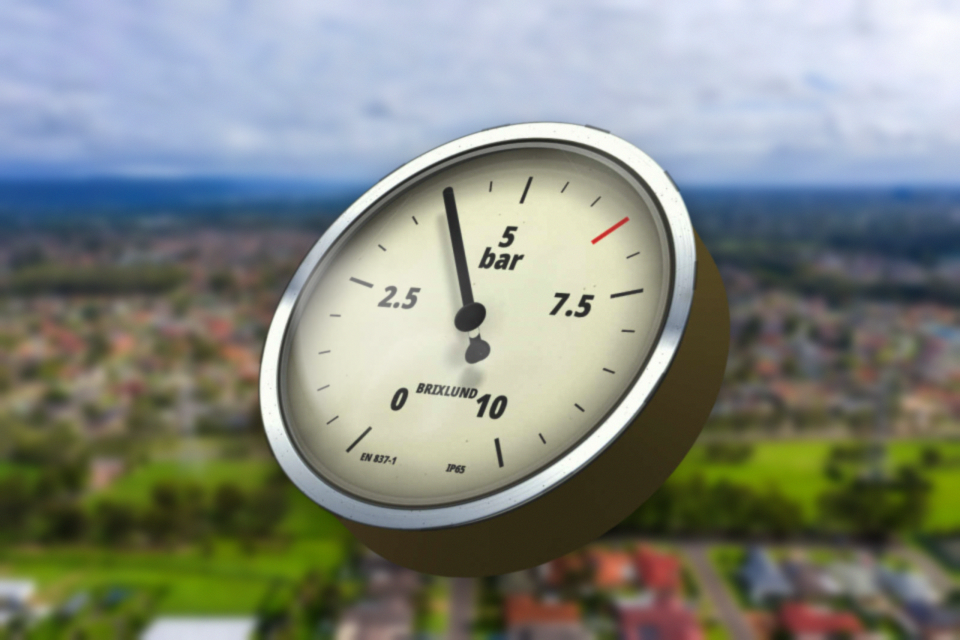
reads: value=4 unit=bar
